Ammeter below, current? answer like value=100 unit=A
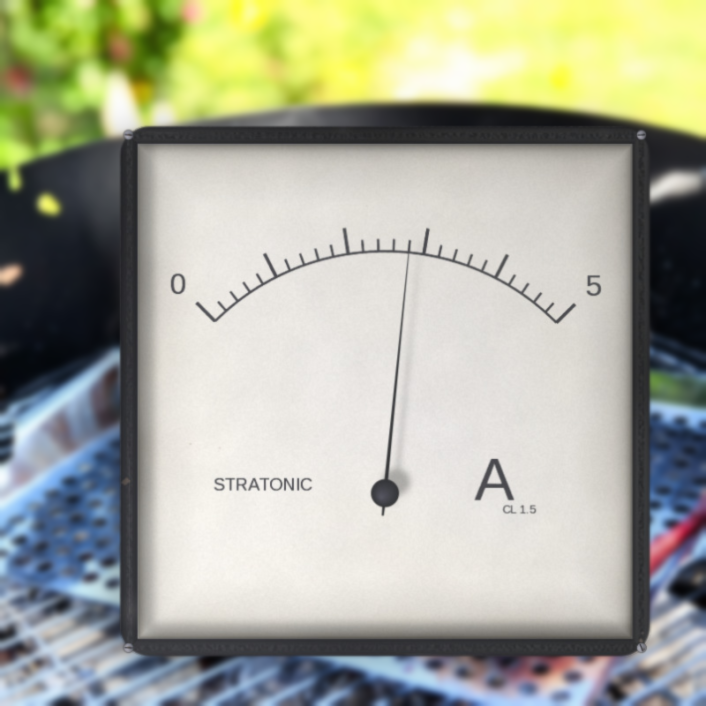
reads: value=2.8 unit=A
